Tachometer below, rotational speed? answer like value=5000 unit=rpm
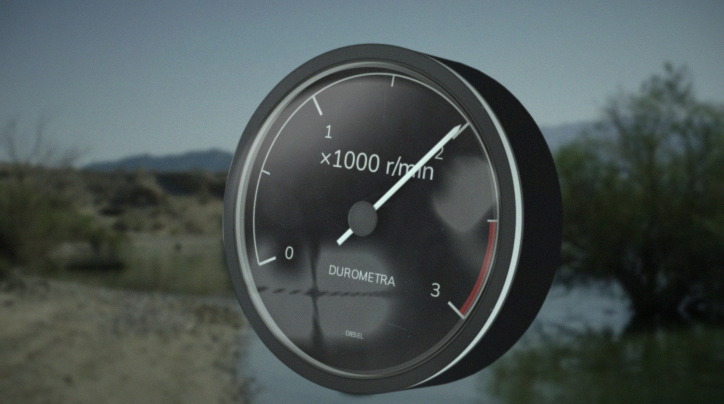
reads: value=2000 unit=rpm
